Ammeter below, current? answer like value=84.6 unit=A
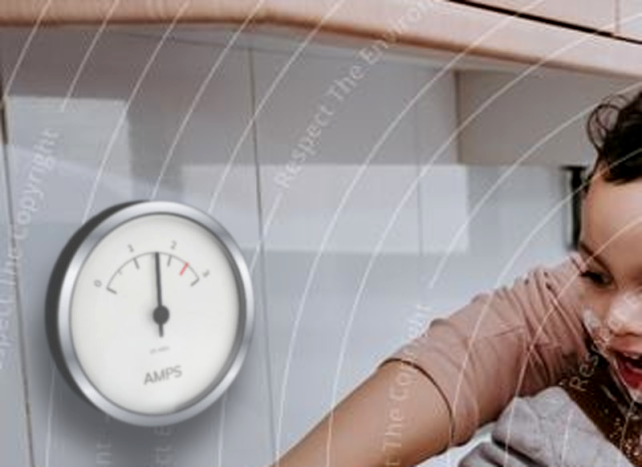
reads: value=1.5 unit=A
